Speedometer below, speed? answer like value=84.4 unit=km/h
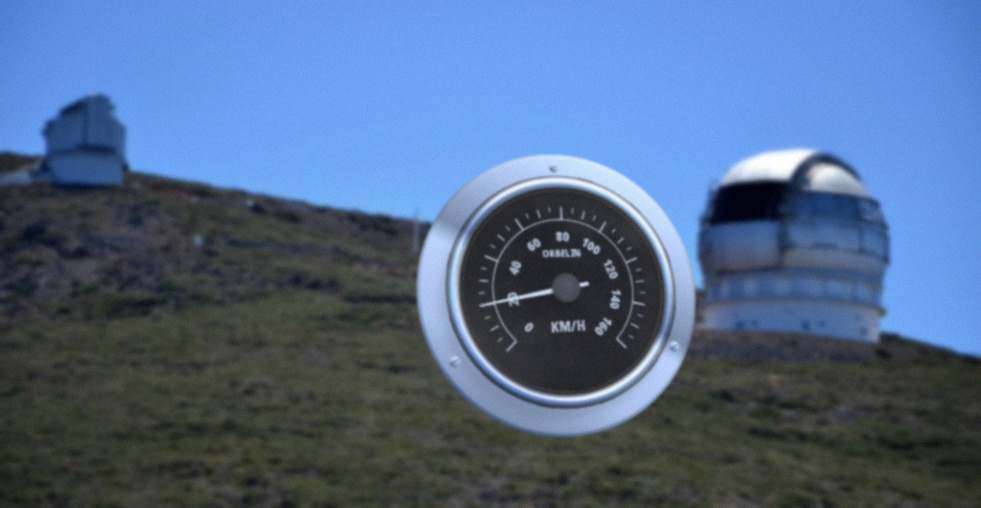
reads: value=20 unit=km/h
